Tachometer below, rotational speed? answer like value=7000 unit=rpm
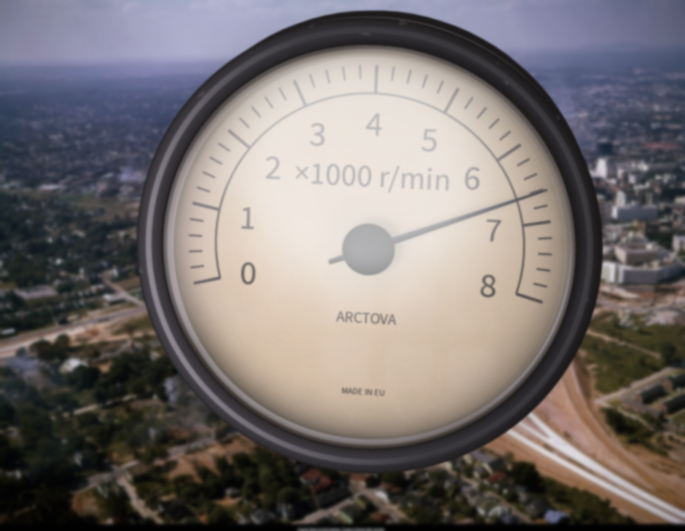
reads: value=6600 unit=rpm
